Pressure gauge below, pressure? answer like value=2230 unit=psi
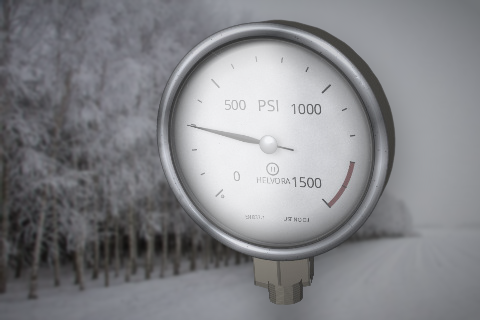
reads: value=300 unit=psi
